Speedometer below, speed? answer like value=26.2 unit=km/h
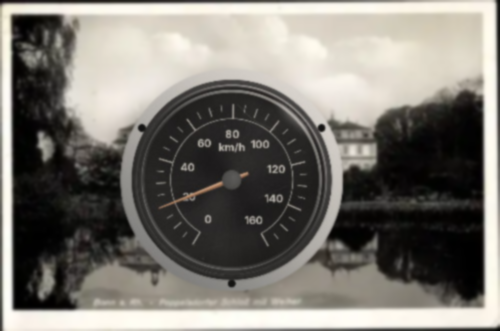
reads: value=20 unit=km/h
